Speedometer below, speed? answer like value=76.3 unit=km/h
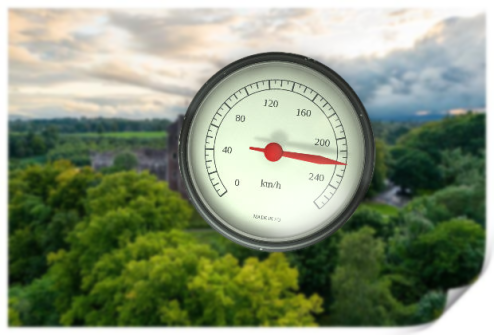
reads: value=220 unit=km/h
